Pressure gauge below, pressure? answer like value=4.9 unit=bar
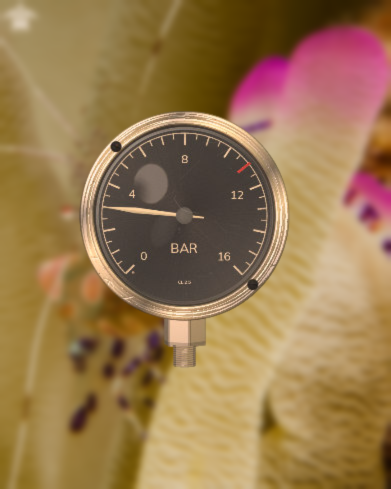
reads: value=3 unit=bar
